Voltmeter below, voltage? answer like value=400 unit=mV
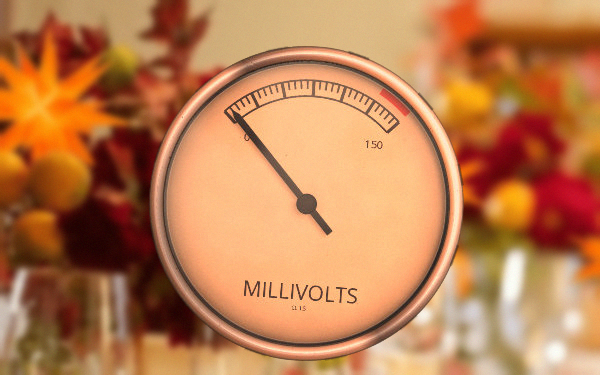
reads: value=5 unit=mV
